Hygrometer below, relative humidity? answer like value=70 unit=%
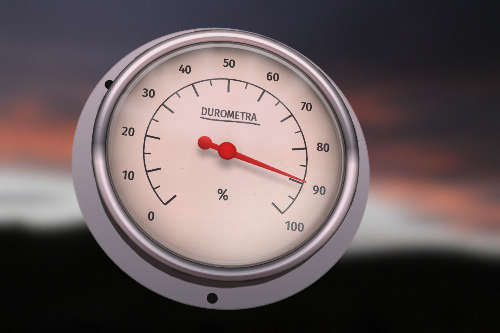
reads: value=90 unit=%
